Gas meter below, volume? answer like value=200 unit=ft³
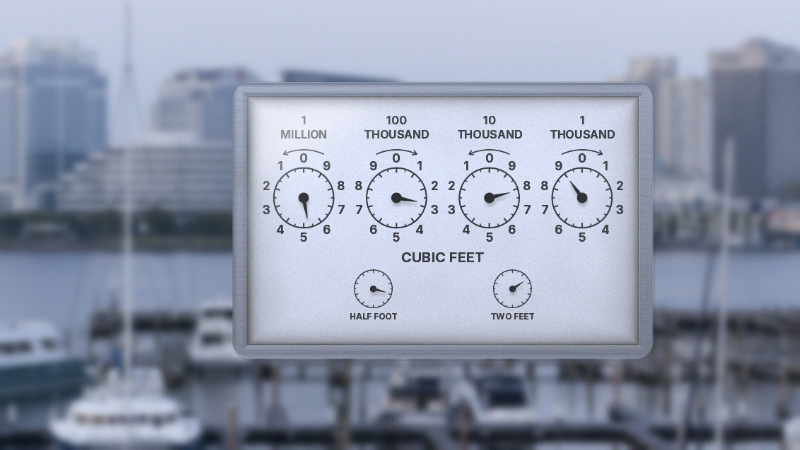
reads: value=527900 unit=ft³
